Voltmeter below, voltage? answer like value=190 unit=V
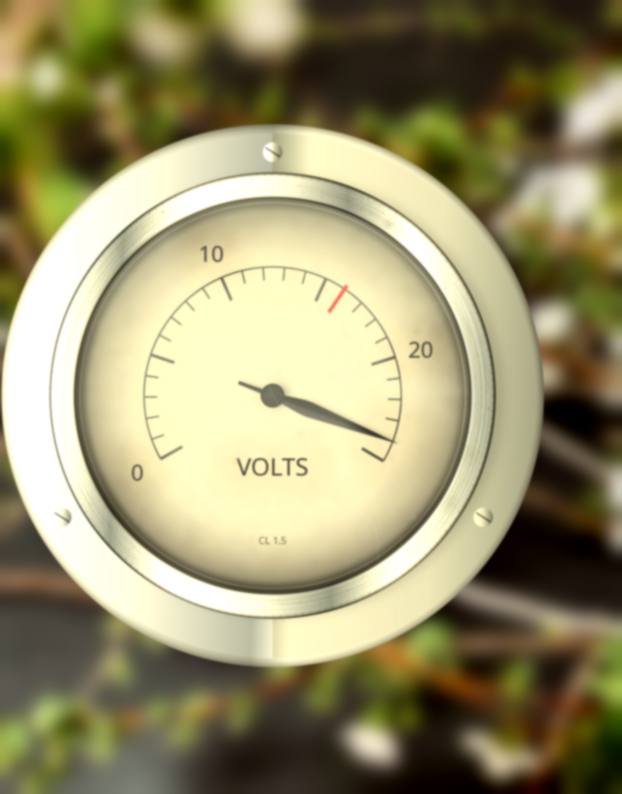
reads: value=24 unit=V
